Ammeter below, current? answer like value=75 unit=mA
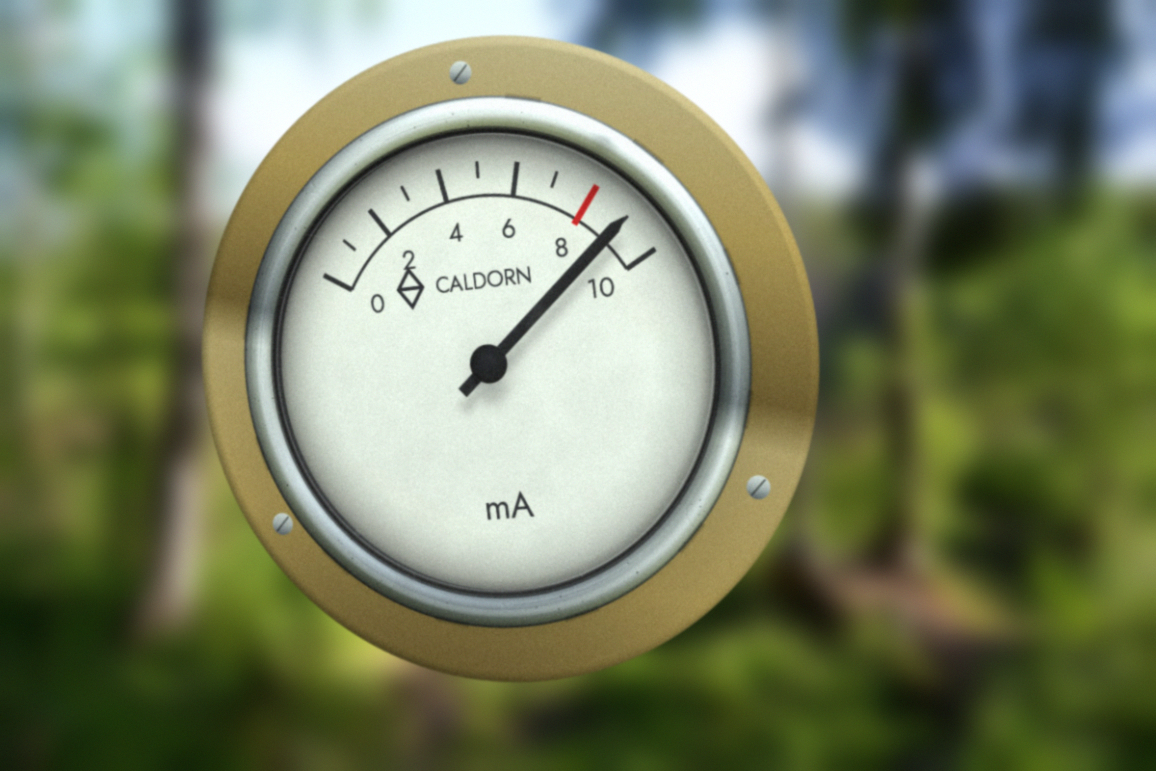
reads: value=9 unit=mA
